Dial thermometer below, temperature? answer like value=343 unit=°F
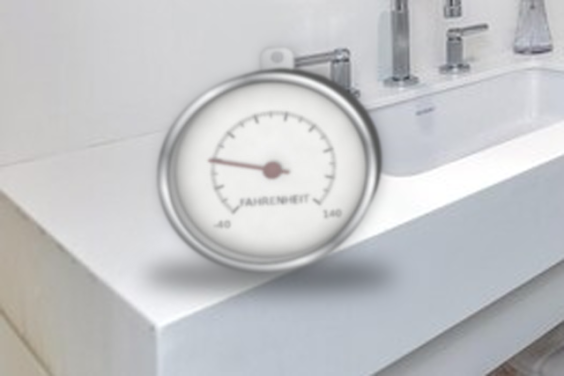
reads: value=0 unit=°F
